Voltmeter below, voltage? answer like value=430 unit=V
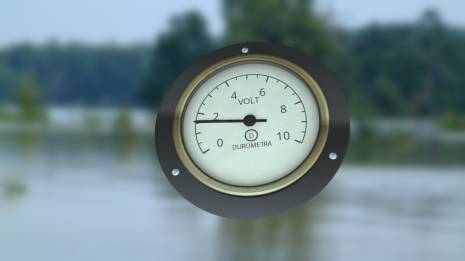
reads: value=1.5 unit=V
